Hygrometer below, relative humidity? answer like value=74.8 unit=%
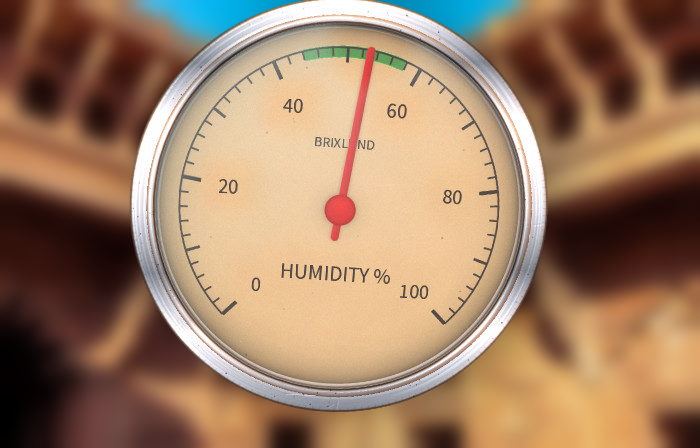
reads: value=53 unit=%
